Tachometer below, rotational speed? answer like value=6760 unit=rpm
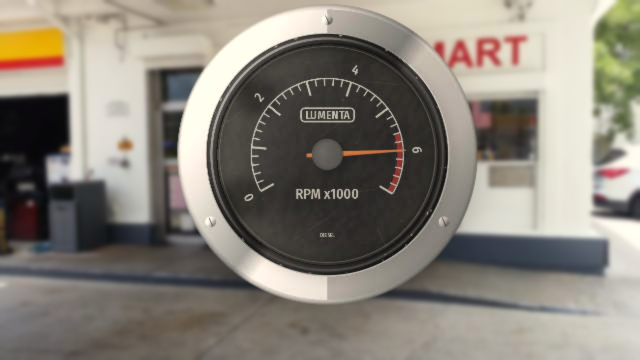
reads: value=6000 unit=rpm
